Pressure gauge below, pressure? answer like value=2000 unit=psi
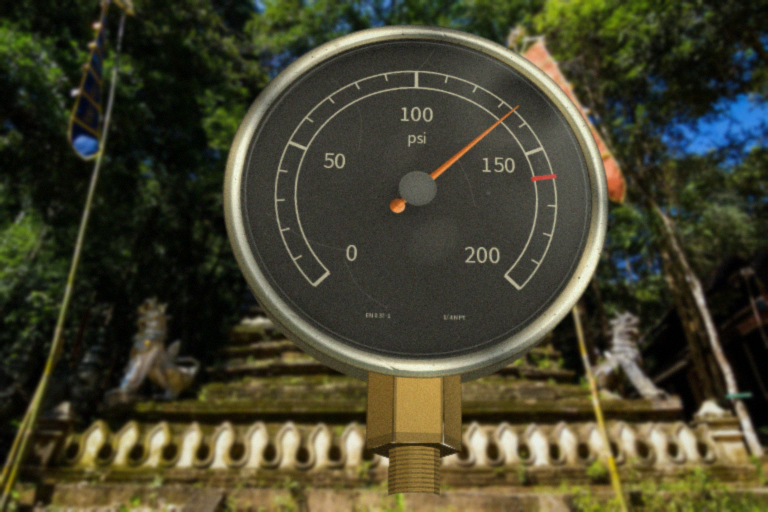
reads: value=135 unit=psi
